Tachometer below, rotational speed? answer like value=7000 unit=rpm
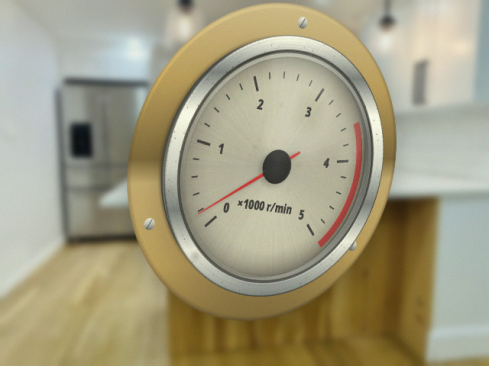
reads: value=200 unit=rpm
